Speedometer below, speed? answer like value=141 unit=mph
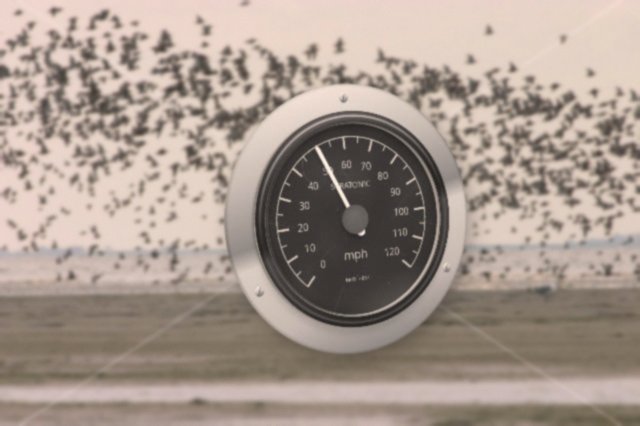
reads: value=50 unit=mph
